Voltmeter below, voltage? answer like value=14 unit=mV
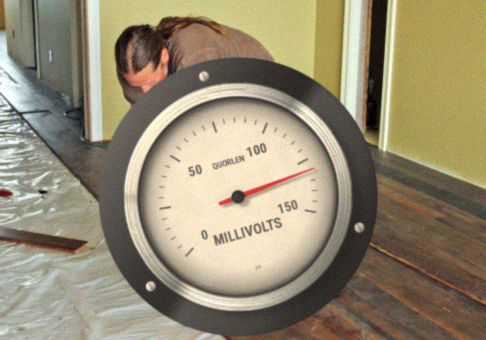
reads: value=130 unit=mV
